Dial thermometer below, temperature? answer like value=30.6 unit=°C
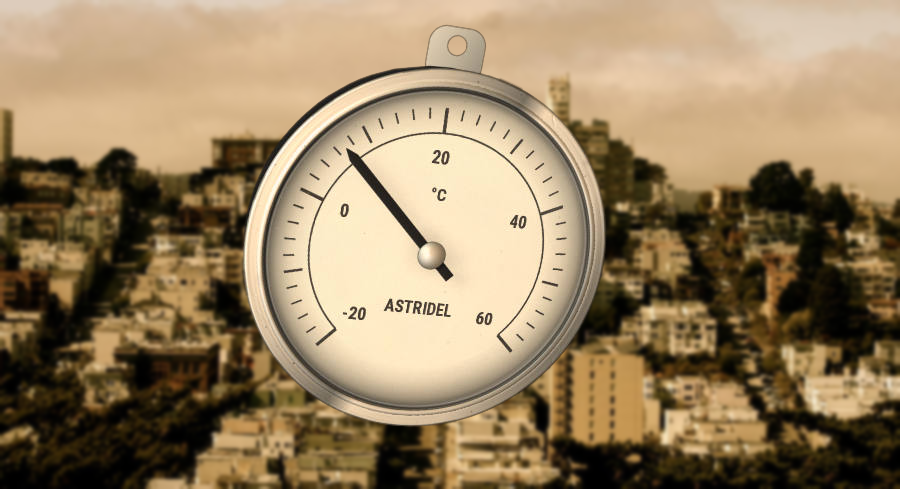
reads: value=7 unit=°C
